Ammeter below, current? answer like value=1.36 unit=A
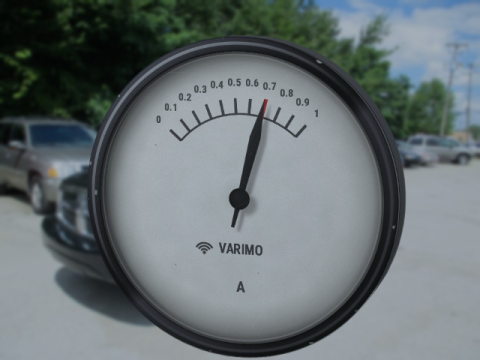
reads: value=0.7 unit=A
